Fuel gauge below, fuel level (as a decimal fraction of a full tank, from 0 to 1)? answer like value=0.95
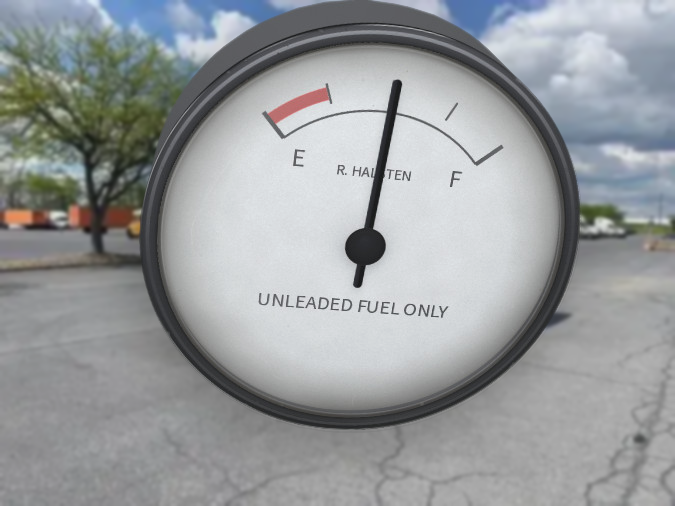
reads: value=0.5
